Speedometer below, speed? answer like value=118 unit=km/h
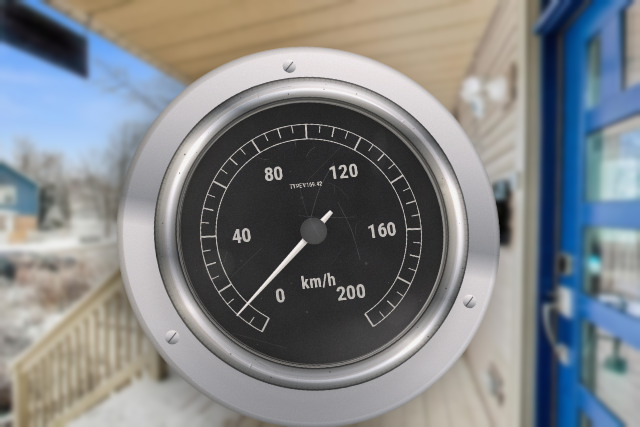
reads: value=10 unit=km/h
